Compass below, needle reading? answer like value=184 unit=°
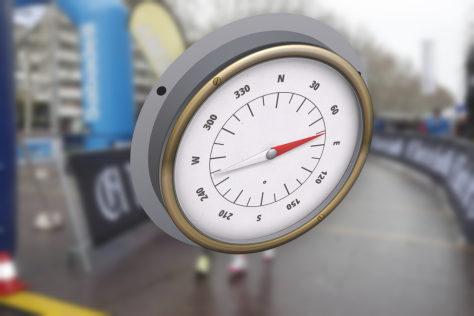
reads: value=75 unit=°
